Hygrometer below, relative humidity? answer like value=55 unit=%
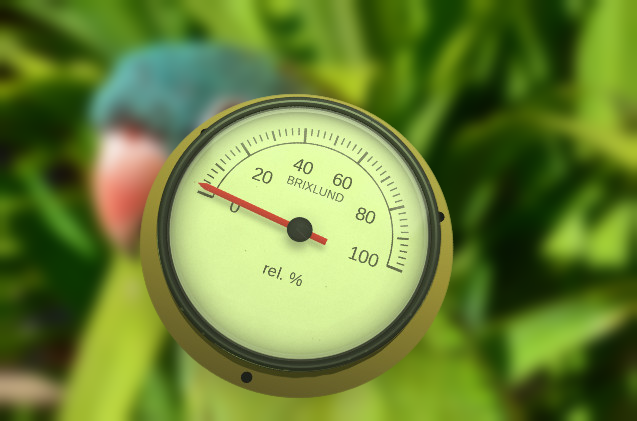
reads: value=2 unit=%
